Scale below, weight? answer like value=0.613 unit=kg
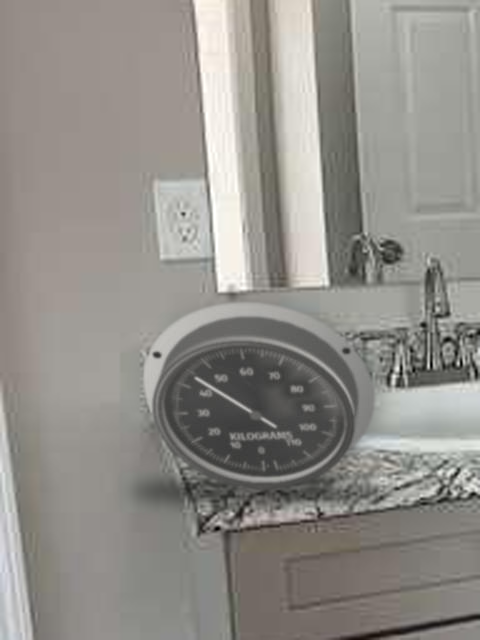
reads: value=45 unit=kg
